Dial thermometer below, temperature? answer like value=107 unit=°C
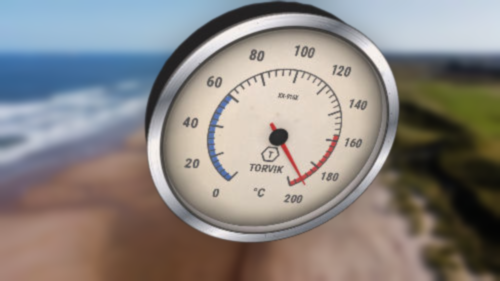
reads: value=192 unit=°C
